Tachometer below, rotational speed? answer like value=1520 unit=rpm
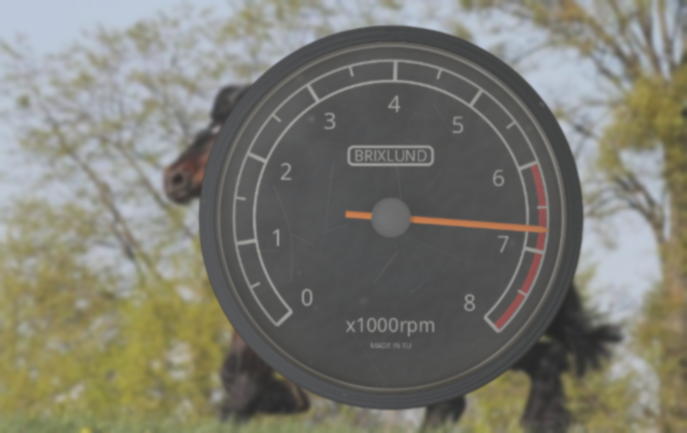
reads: value=6750 unit=rpm
